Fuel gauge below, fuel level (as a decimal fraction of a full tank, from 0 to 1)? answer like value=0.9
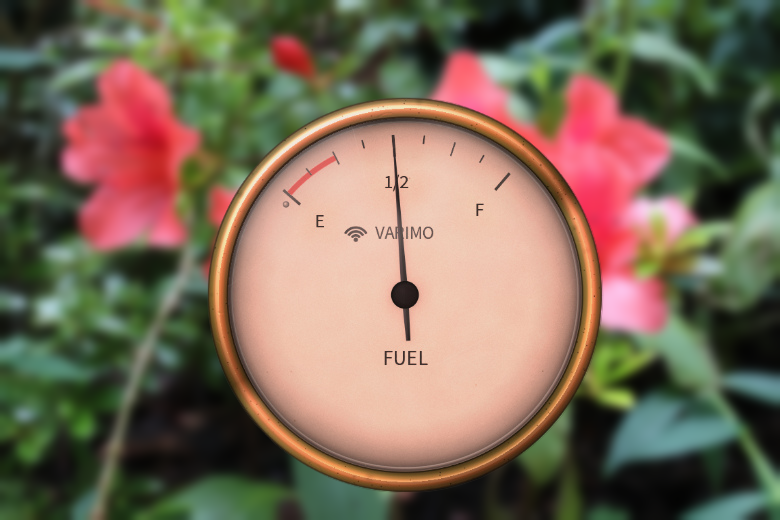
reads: value=0.5
